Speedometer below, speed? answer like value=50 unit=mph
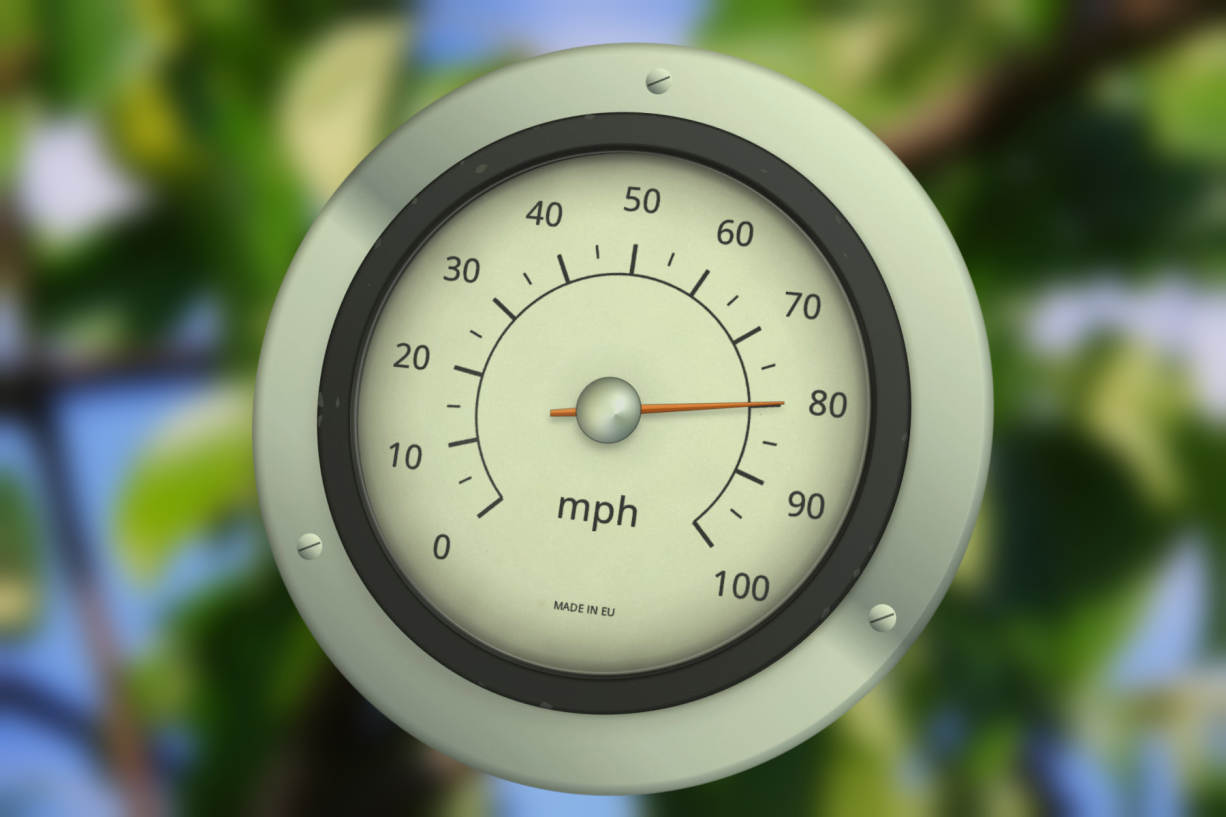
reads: value=80 unit=mph
